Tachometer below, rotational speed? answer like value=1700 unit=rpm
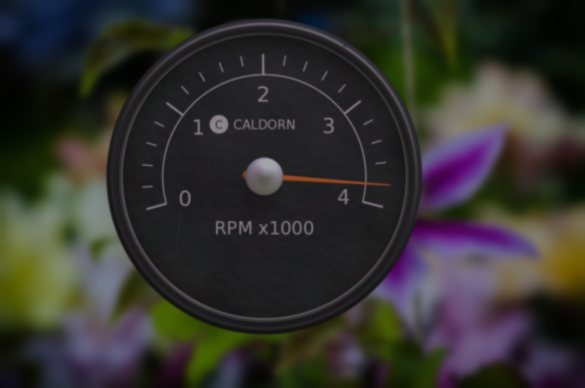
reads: value=3800 unit=rpm
